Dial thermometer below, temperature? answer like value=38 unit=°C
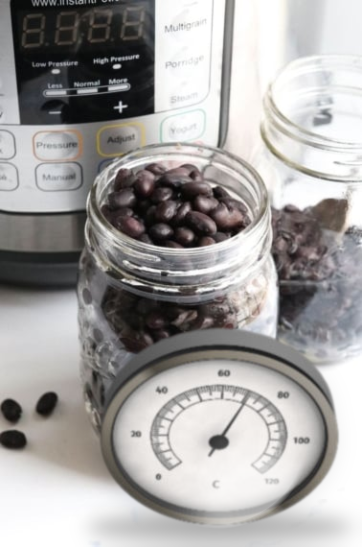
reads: value=70 unit=°C
